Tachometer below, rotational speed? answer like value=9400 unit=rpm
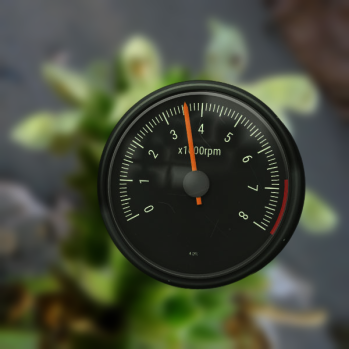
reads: value=3600 unit=rpm
